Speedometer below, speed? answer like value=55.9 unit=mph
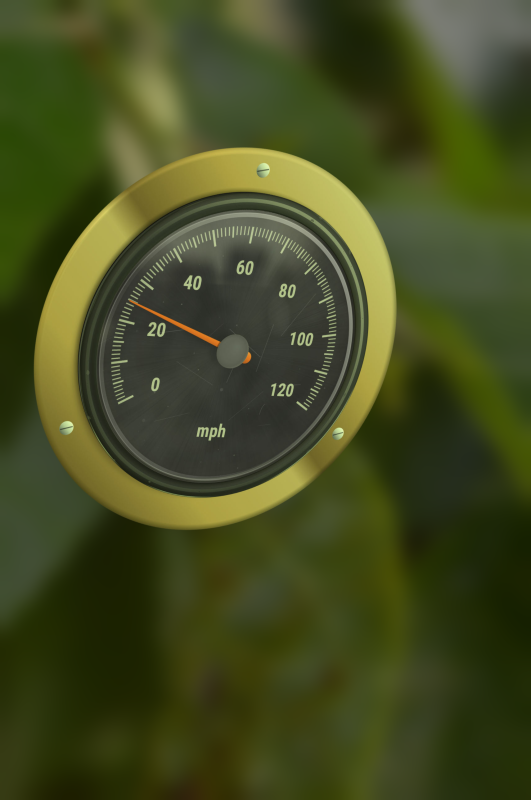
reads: value=25 unit=mph
